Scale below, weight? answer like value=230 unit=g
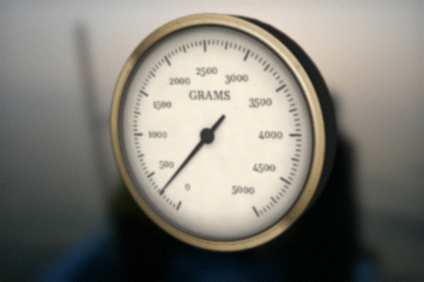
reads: value=250 unit=g
